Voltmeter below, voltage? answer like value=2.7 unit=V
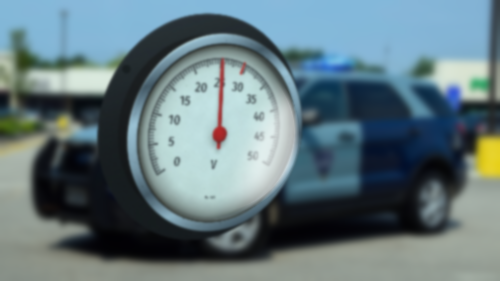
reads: value=25 unit=V
